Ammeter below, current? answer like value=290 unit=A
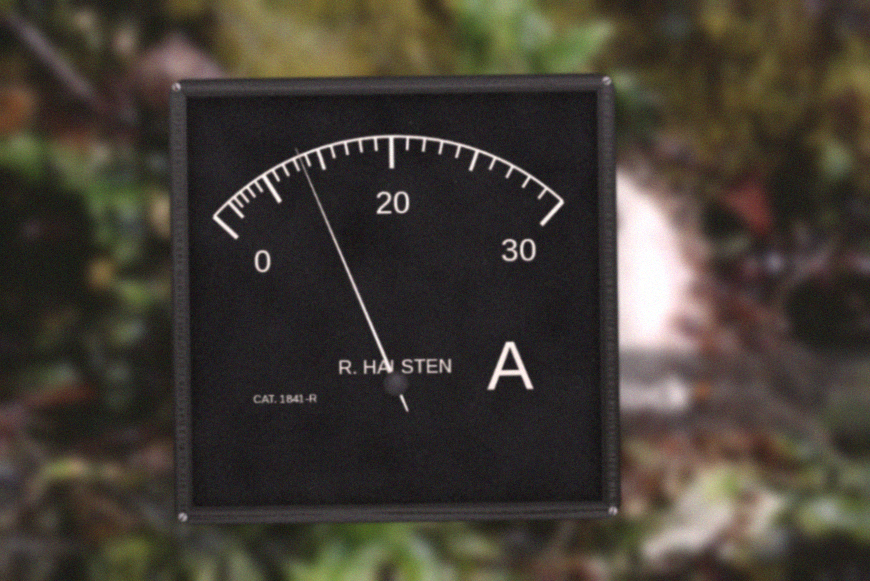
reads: value=13.5 unit=A
